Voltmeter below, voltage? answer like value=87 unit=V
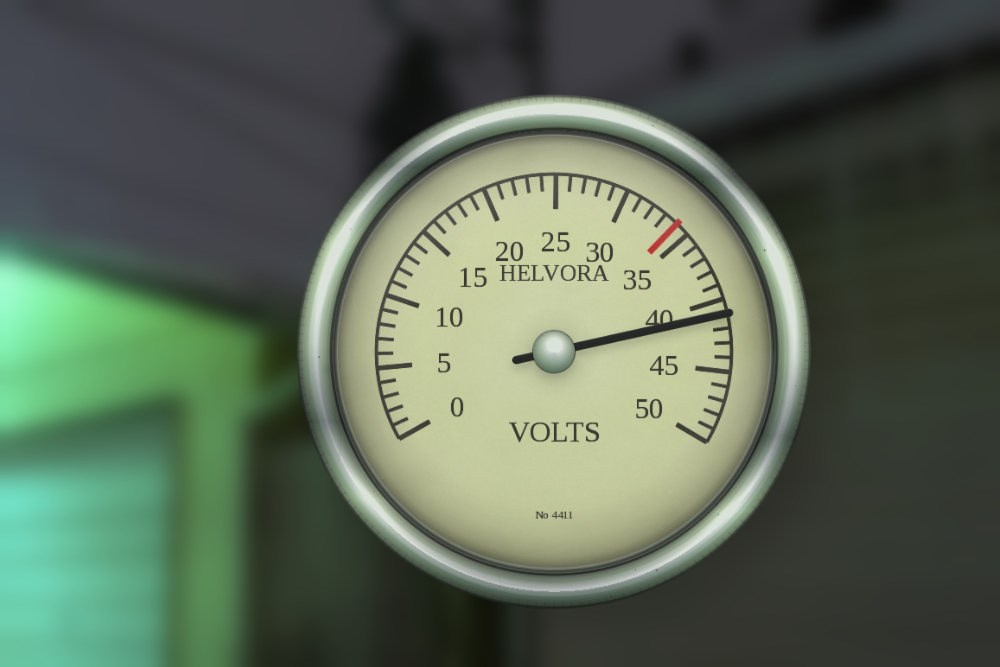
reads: value=41 unit=V
